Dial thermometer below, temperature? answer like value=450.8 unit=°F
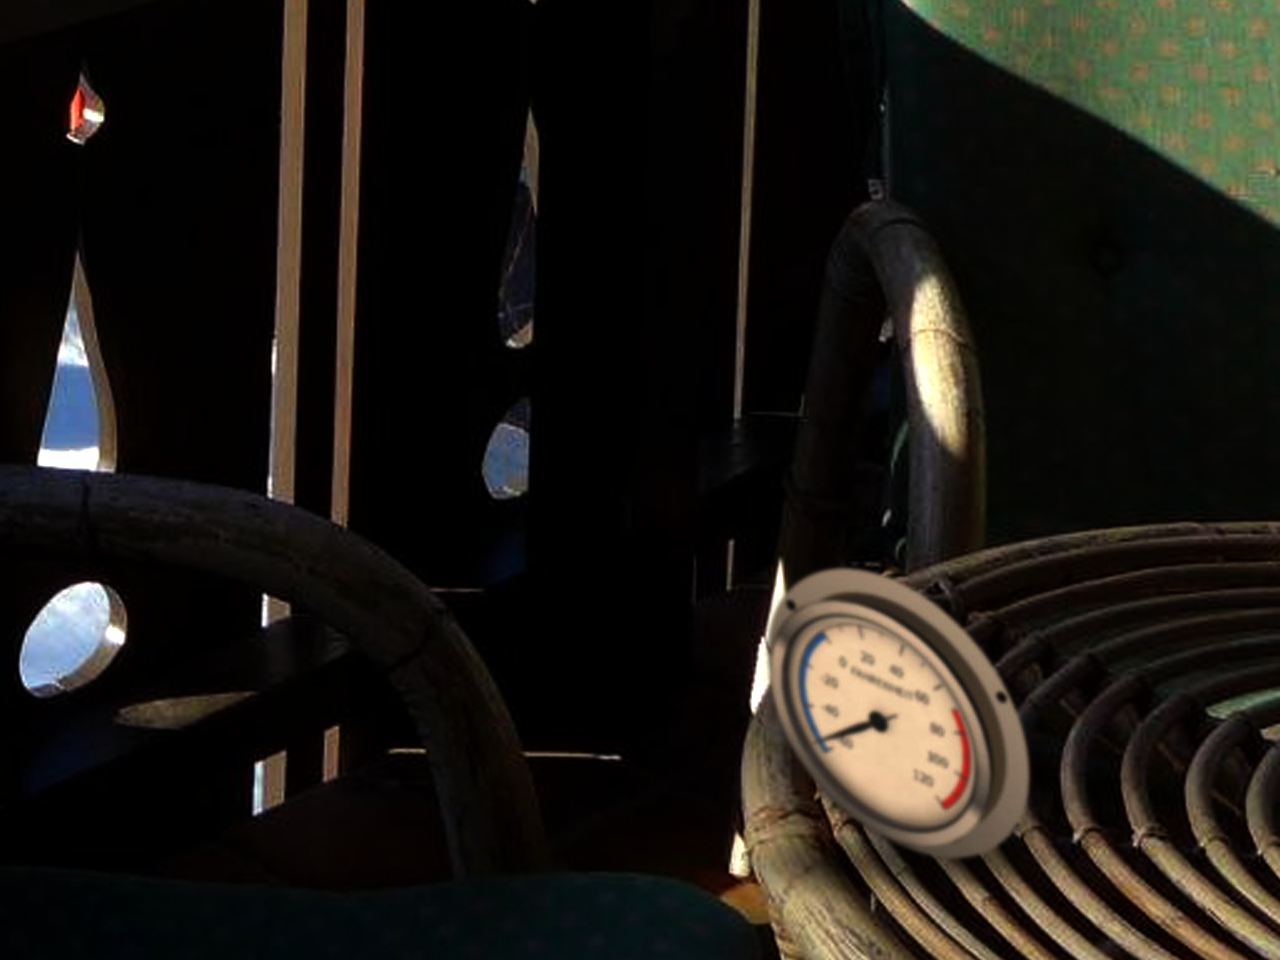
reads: value=-55 unit=°F
